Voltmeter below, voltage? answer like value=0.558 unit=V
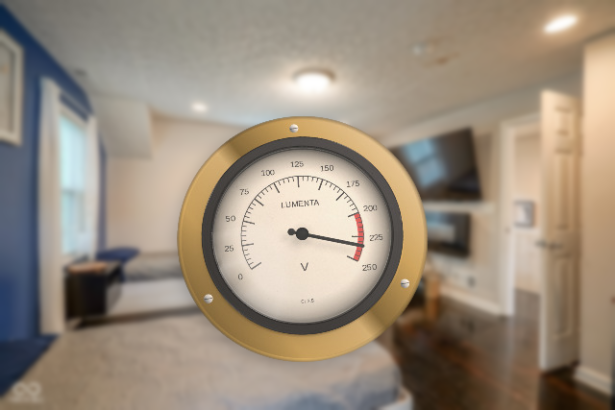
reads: value=235 unit=V
